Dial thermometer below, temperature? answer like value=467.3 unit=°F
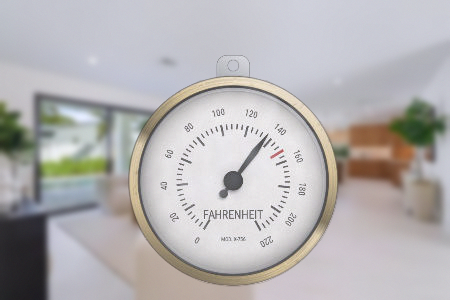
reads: value=136 unit=°F
